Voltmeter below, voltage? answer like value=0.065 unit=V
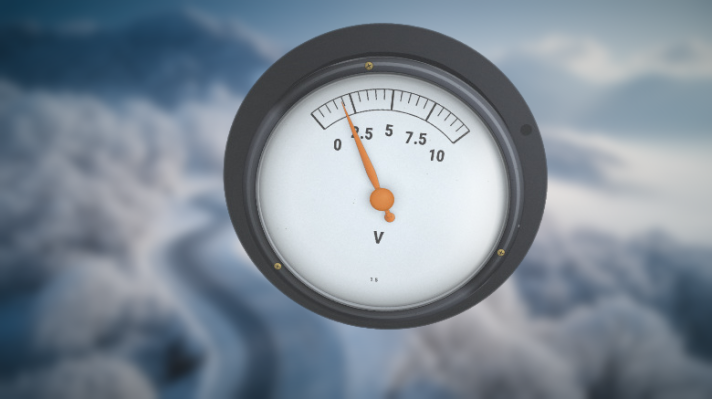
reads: value=2 unit=V
